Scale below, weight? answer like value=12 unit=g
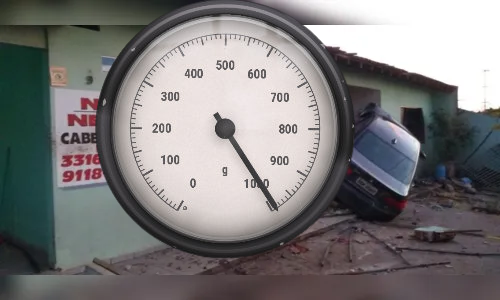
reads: value=990 unit=g
